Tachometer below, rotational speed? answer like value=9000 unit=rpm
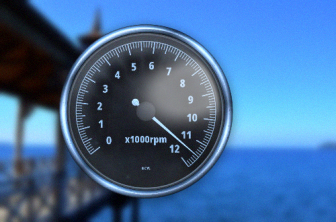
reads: value=11500 unit=rpm
